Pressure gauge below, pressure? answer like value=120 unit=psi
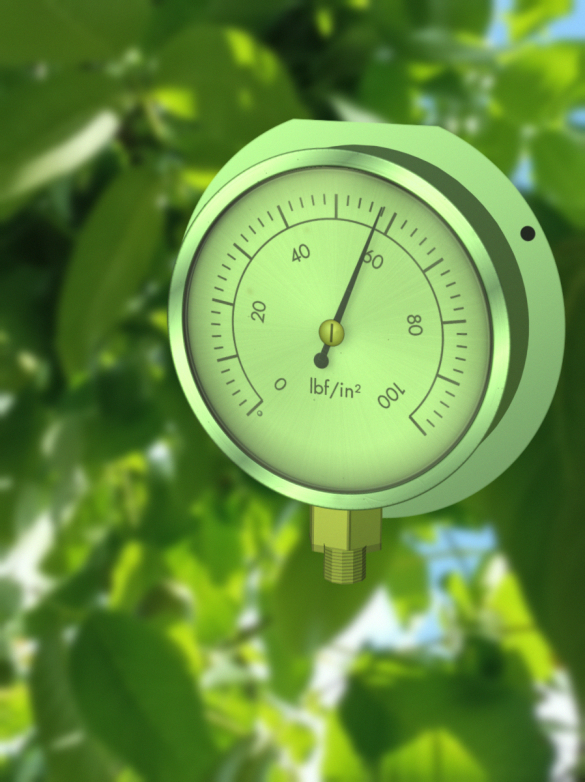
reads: value=58 unit=psi
